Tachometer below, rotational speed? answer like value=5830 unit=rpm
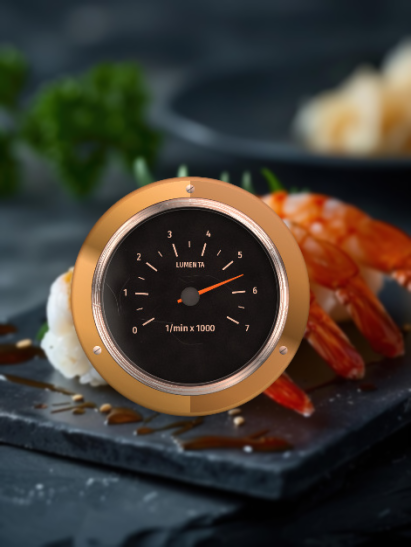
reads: value=5500 unit=rpm
